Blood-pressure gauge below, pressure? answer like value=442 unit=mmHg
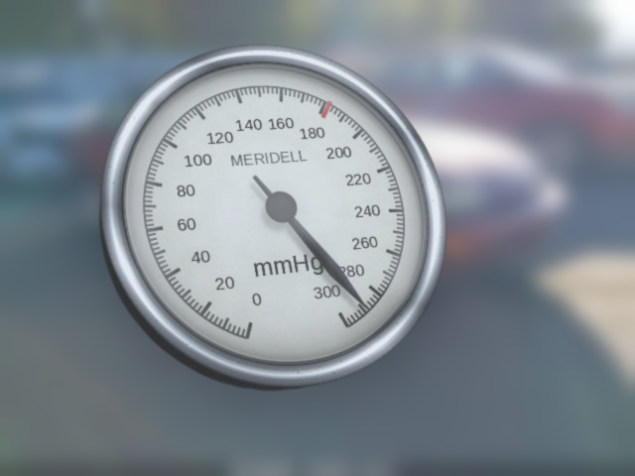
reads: value=290 unit=mmHg
